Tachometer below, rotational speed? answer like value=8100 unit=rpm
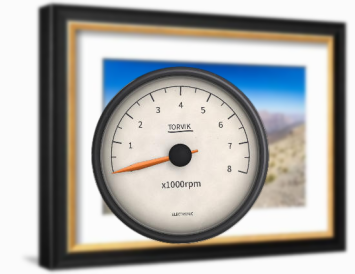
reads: value=0 unit=rpm
